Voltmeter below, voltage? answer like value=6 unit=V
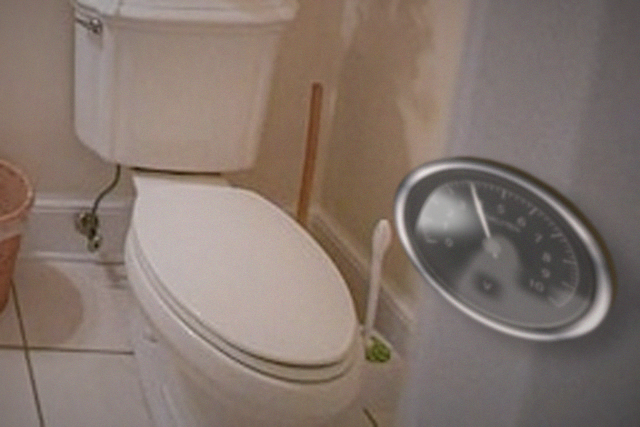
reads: value=4 unit=V
